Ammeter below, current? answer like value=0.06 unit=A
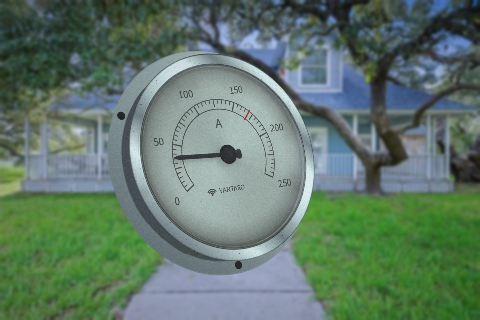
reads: value=35 unit=A
